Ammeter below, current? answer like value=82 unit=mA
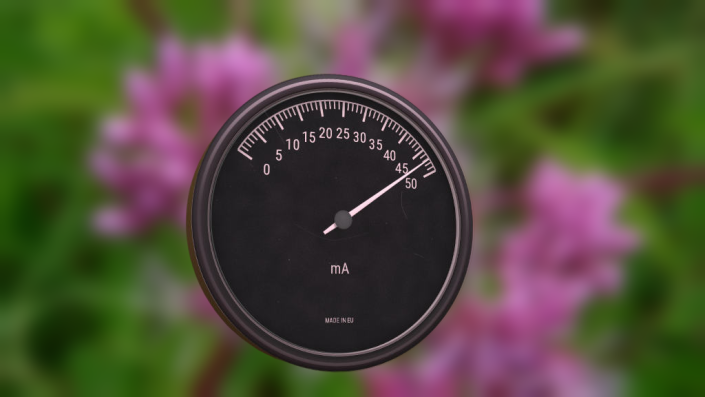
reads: value=47 unit=mA
